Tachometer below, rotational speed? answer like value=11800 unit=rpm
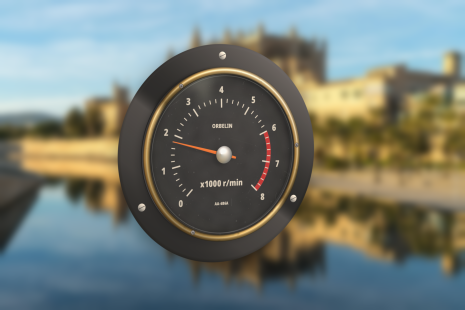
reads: value=1800 unit=rpm
